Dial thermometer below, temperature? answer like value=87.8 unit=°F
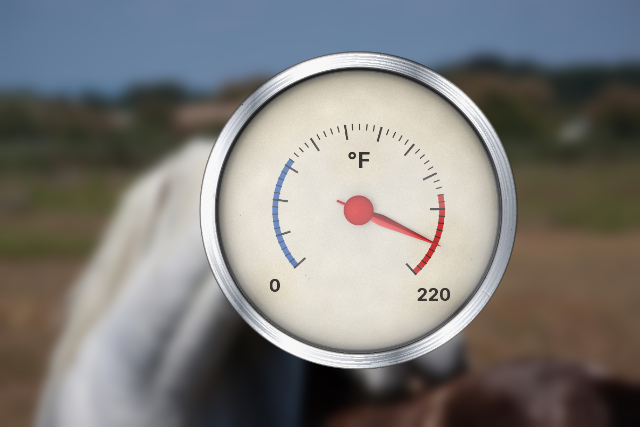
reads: value=200 unit=°F
